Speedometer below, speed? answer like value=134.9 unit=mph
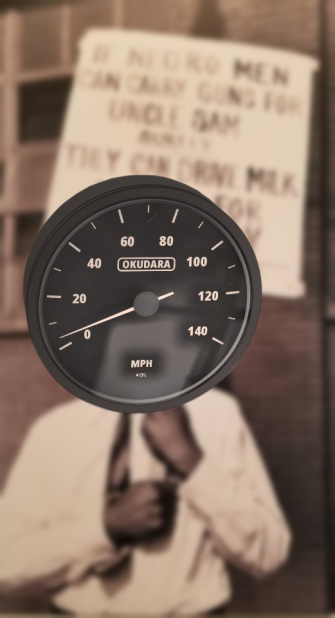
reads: value=5 unit=mph
